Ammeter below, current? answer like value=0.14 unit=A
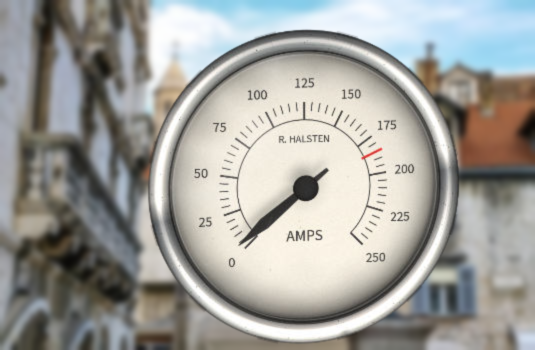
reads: value=5 unit=A
